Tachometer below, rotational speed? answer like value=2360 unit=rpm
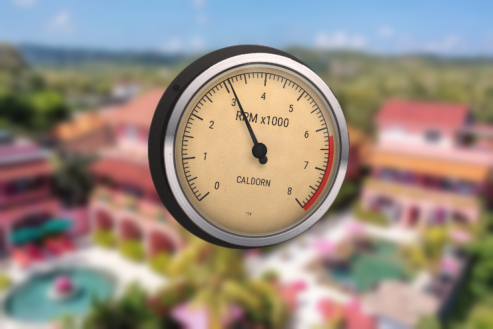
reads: value=3100 unit=rpm
